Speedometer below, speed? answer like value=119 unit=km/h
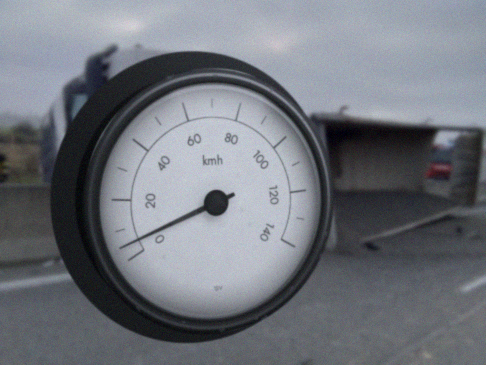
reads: value=5 unit=km/h
